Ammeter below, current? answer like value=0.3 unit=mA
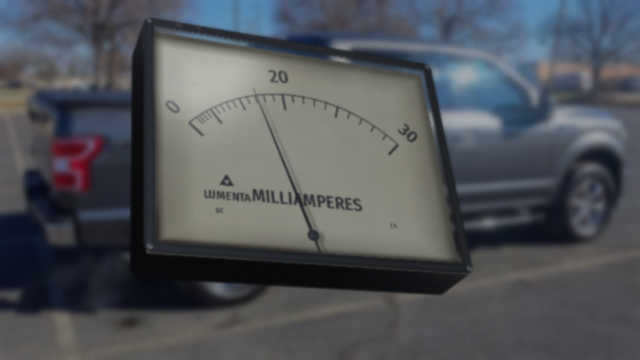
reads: value=17 unit=mA
